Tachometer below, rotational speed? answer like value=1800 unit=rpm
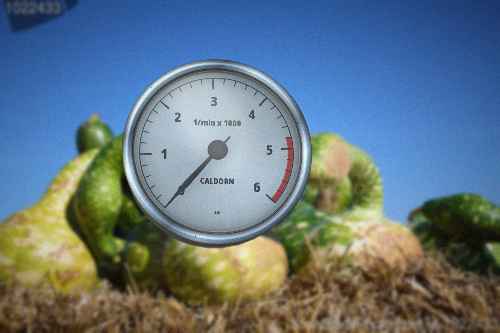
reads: value=0 unit=rpm
